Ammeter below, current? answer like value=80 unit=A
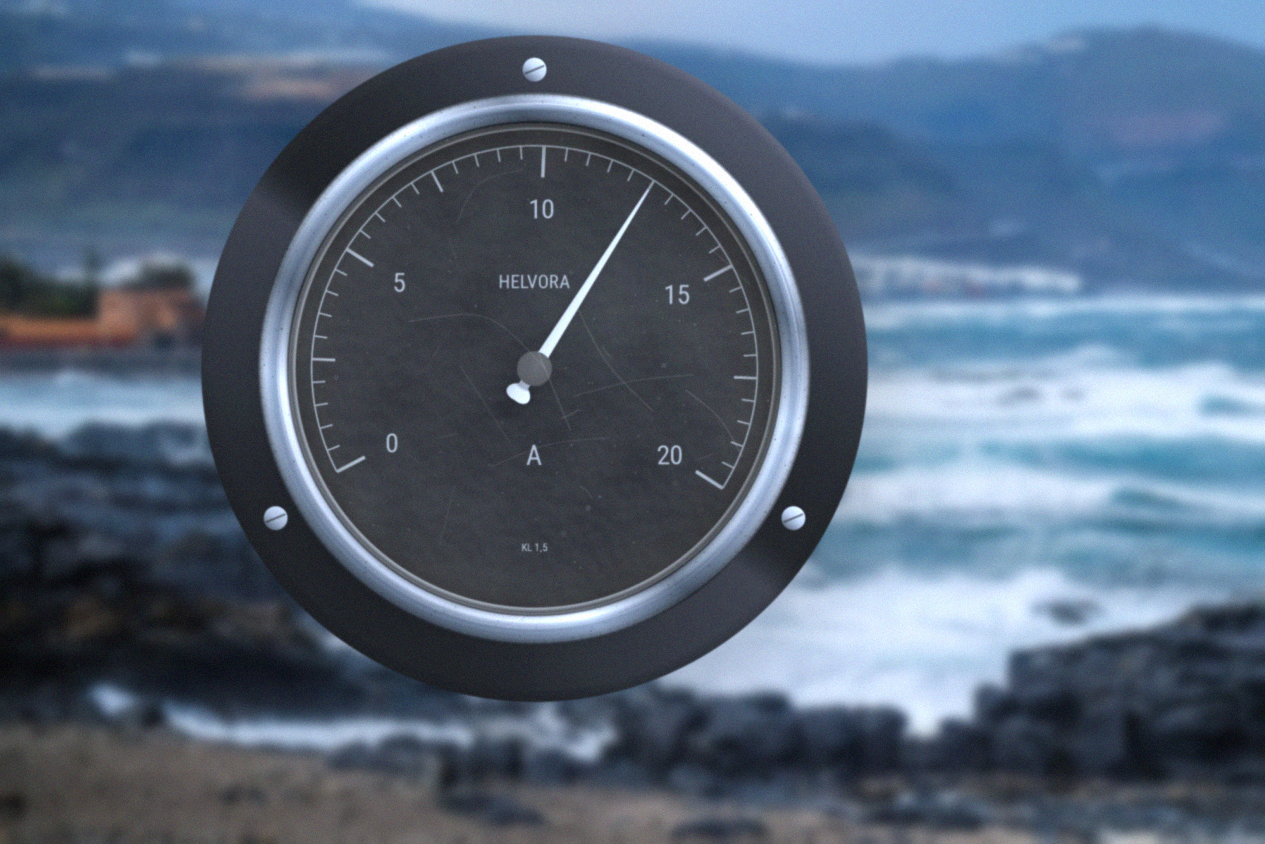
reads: value=12.5 unit=A
